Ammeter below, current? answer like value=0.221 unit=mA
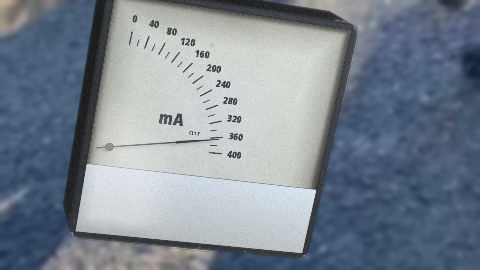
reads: value=360 unit=mA
